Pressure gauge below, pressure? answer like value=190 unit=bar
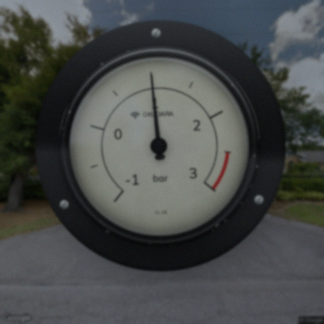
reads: value=1 unit=bar
